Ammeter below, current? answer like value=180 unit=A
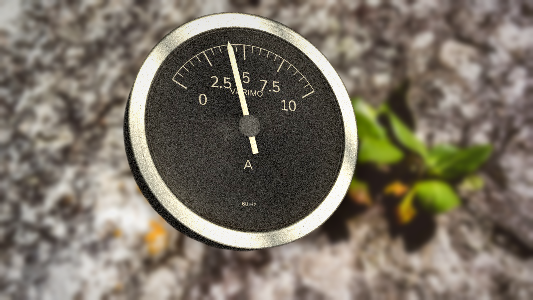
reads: value=4 unit=A
